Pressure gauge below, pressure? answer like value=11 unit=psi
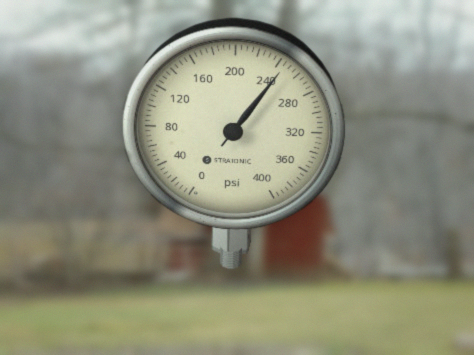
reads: value=245 unit=psi
